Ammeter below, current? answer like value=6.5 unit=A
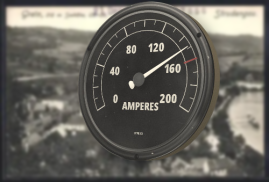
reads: value=150 unit=A
